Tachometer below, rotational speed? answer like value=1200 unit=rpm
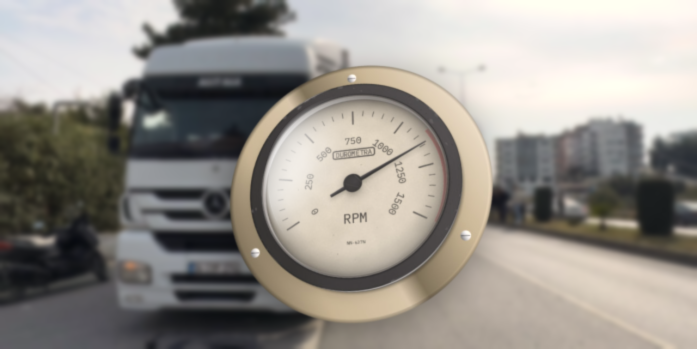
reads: value=1150 unit=rpm
